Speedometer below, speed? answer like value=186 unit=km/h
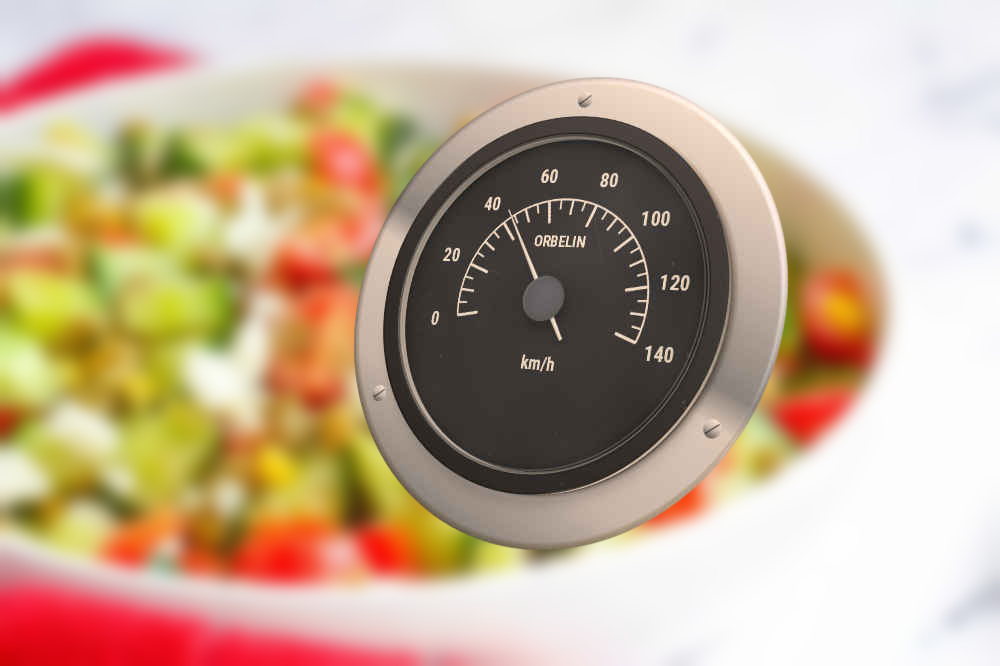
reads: value=45 unit=km/h
